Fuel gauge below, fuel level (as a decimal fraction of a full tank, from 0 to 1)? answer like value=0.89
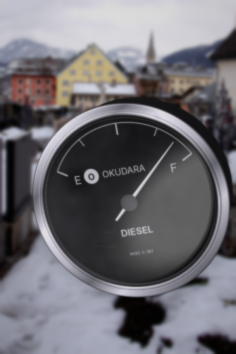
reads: value=0.875
